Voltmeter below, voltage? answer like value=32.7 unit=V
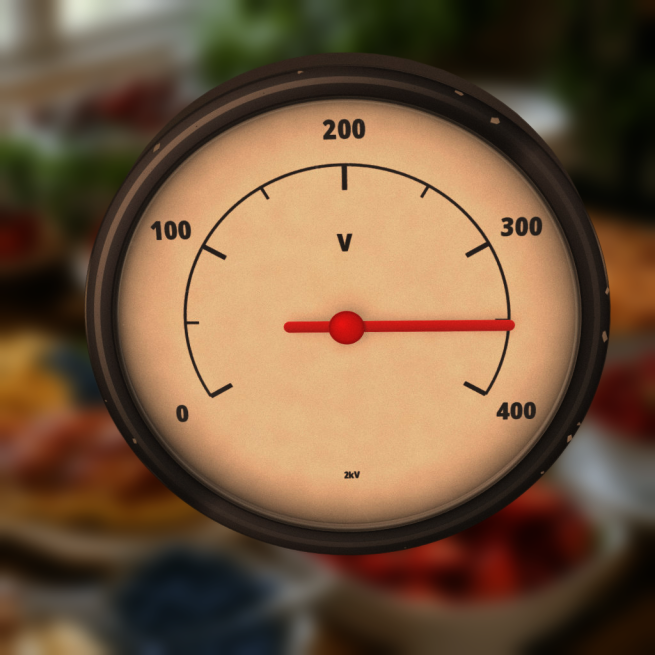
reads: value=350 unit=V
